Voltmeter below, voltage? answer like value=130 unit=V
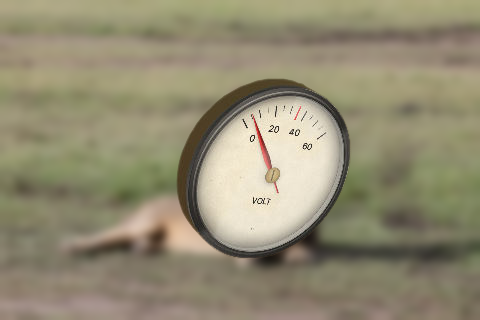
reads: value=5 unit=V
